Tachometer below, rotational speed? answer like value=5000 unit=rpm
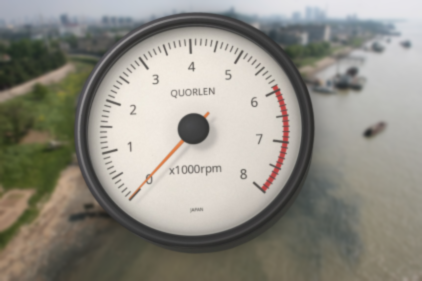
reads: value=0 unit=rpm
